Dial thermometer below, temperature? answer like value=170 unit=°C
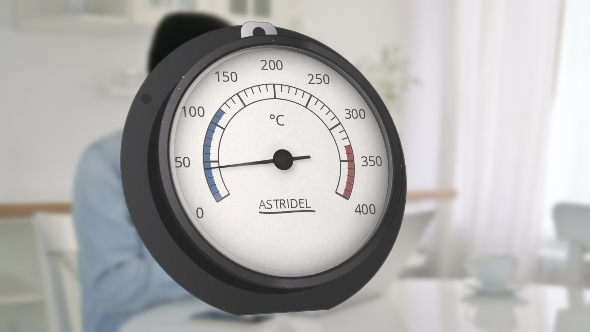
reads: value=40 unit=°C
